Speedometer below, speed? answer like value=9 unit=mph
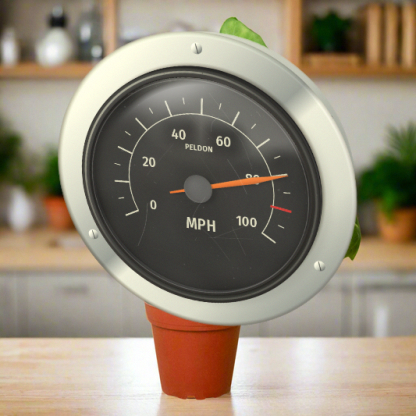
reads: value=80 unit=mph
